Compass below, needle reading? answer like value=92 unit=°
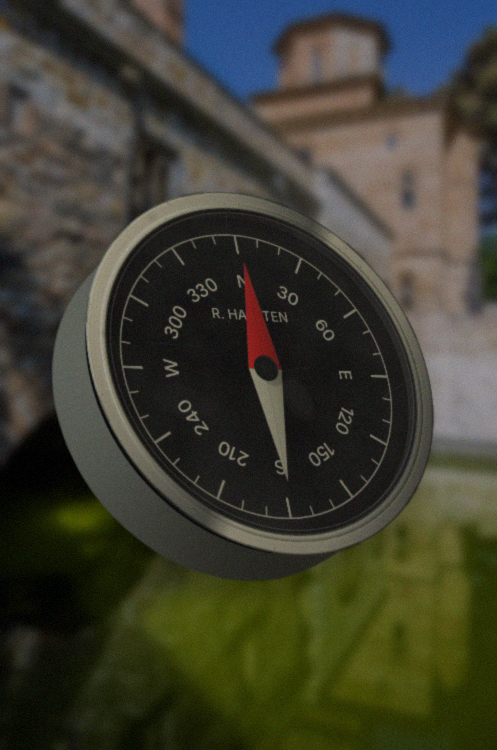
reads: value=0 unit=°
